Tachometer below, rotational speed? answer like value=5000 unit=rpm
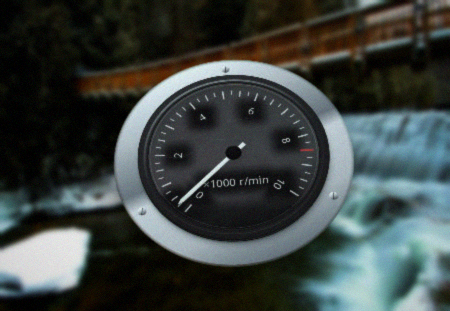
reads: value=250 unit=rpm
